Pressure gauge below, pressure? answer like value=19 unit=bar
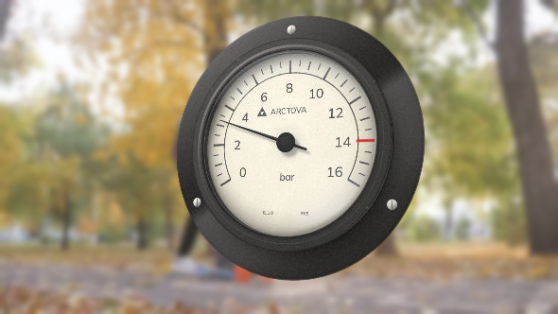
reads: value=3.25 unit=bar
